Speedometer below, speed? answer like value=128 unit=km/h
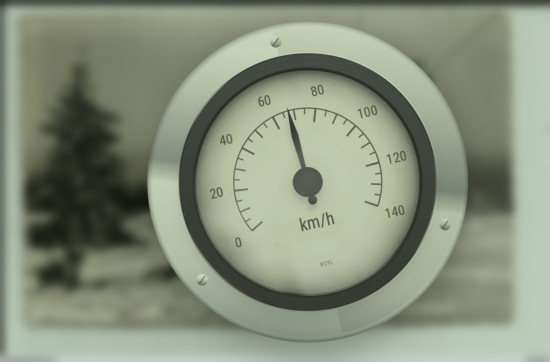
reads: value=67.5 unit=km/h
